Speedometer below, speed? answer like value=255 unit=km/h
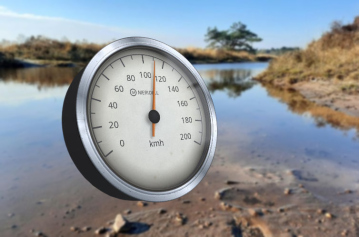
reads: value=110 unit=km/h
